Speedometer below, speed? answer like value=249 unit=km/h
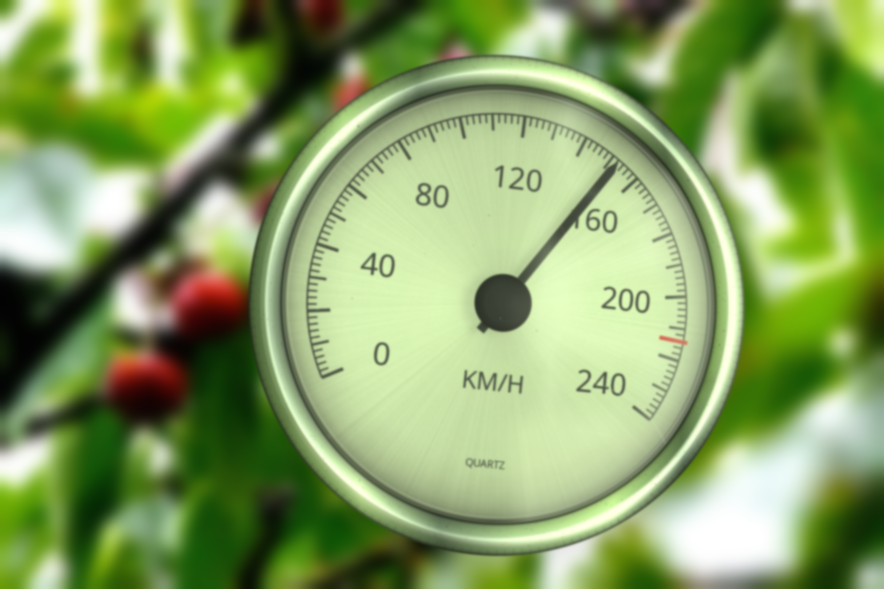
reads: value=152 unit=km/h
